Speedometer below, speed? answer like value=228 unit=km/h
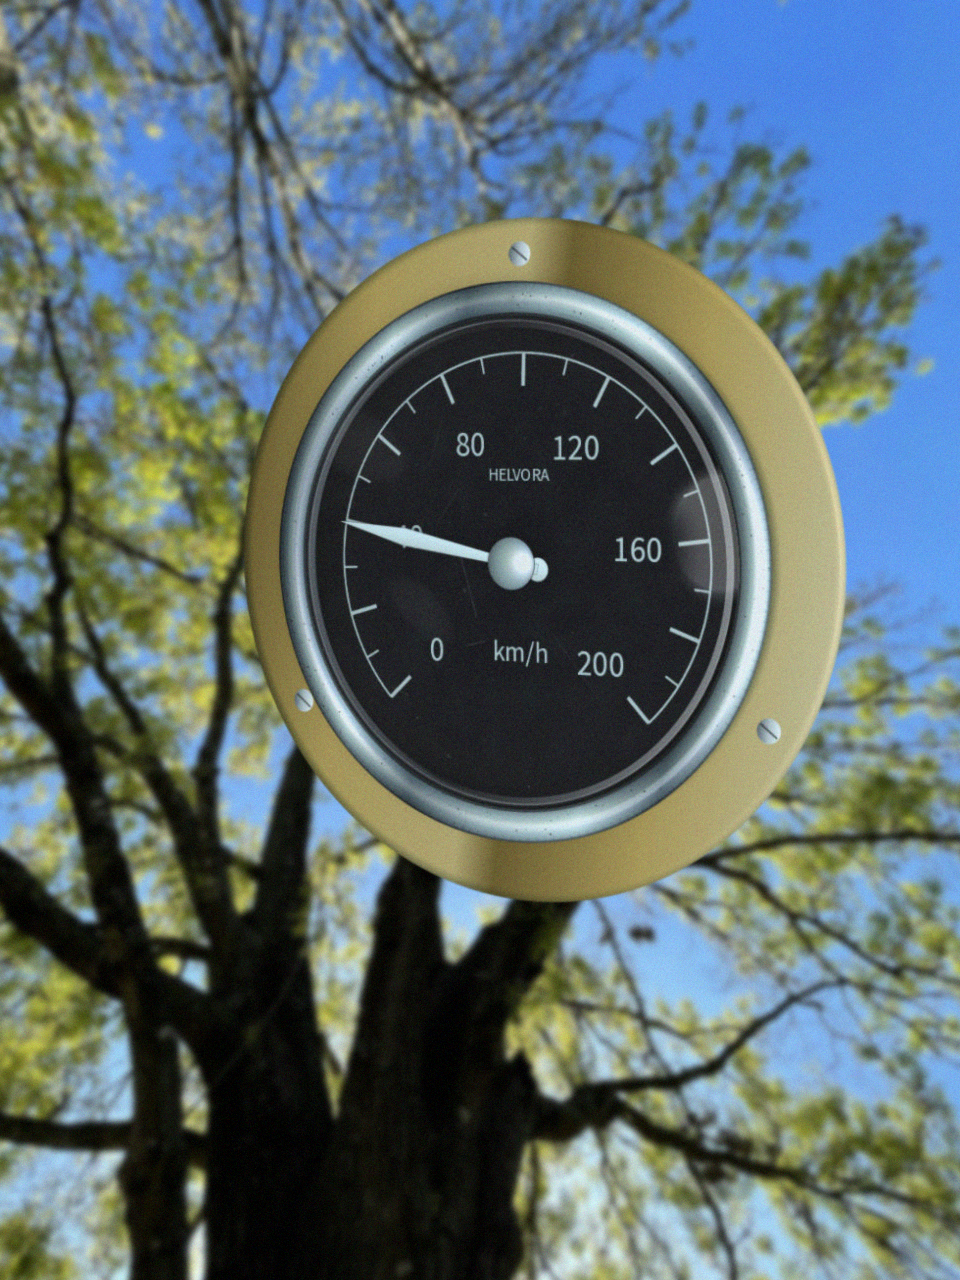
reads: value=40 unit=km/h
